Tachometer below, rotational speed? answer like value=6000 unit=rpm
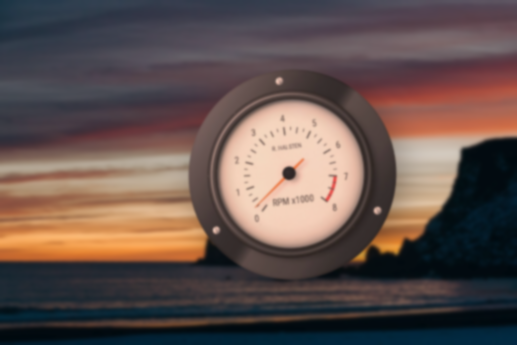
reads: value=250 unit=rpm
